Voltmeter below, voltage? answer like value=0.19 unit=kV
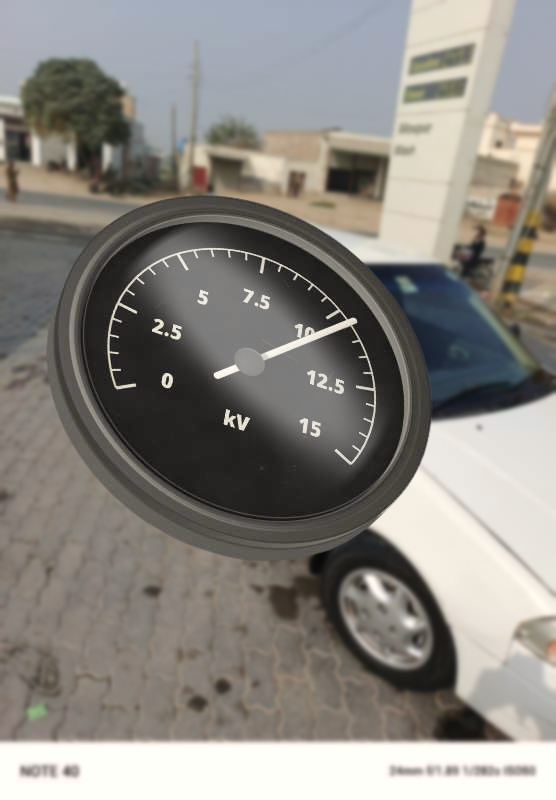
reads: value=10.5 unit=kV
